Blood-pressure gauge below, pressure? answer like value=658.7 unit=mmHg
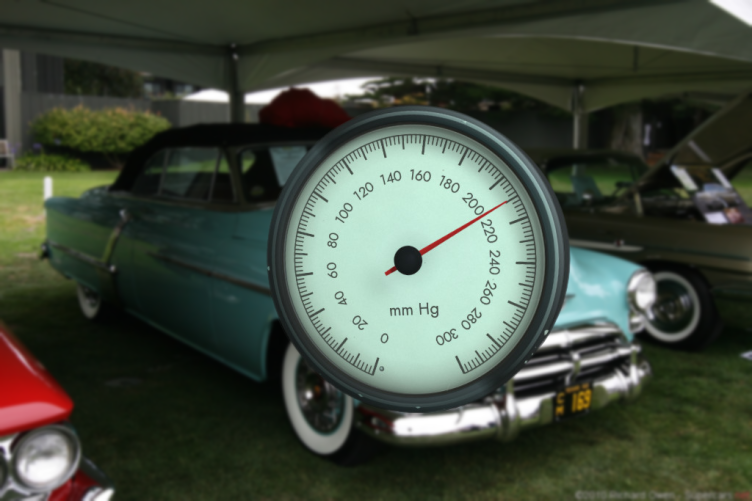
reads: value=210 unit=mmHg
